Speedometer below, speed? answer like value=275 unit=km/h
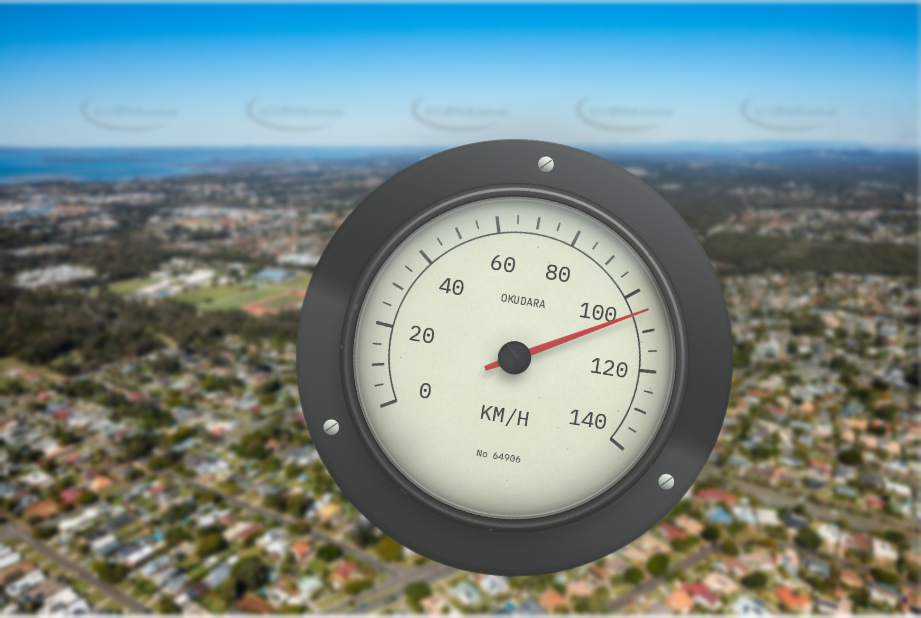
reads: value=105 unit=km/h
